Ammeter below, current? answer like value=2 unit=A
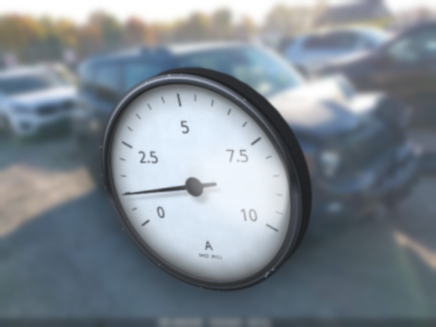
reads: value=1 unit=A
